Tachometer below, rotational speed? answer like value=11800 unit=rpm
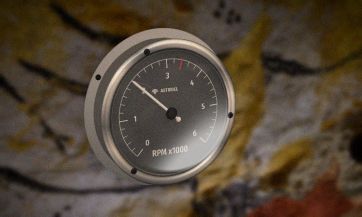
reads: value=2000 unit=rpm
